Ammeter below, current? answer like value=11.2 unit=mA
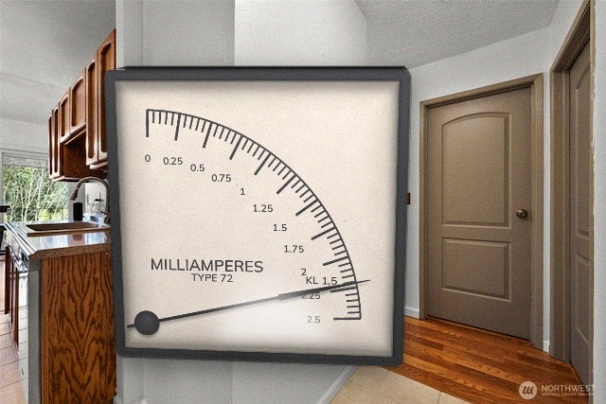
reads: value=2.2 unit=mA
